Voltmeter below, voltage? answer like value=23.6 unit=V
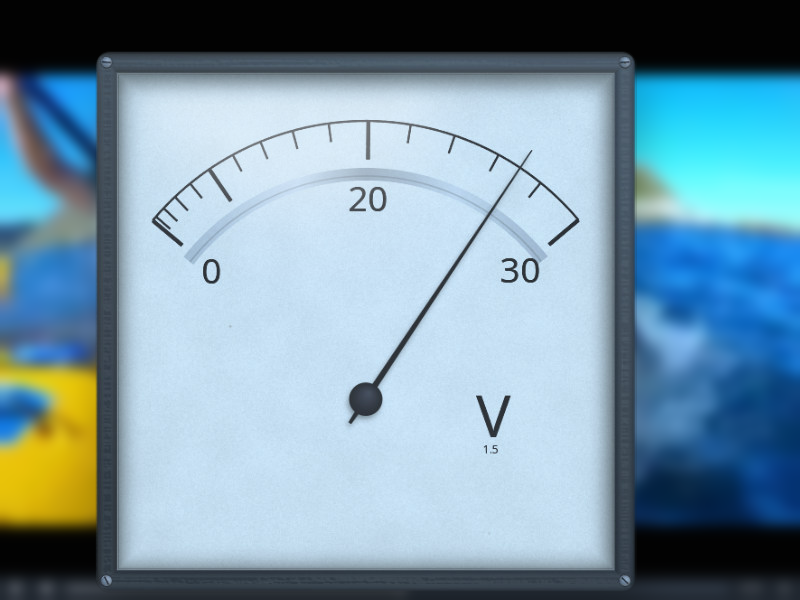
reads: value=27 unit=V
